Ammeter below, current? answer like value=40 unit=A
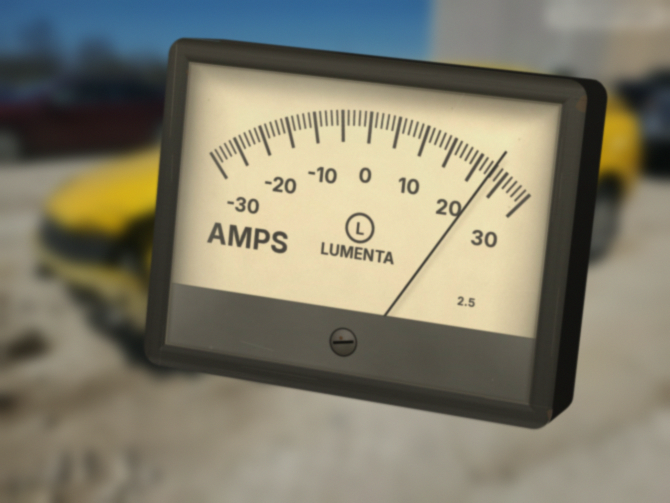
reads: value=23 unit=A
